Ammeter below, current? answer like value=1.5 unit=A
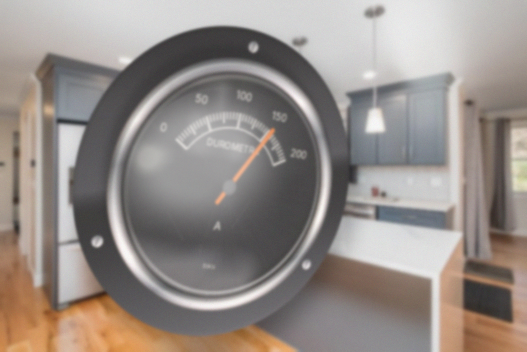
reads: value=150 unit=A
